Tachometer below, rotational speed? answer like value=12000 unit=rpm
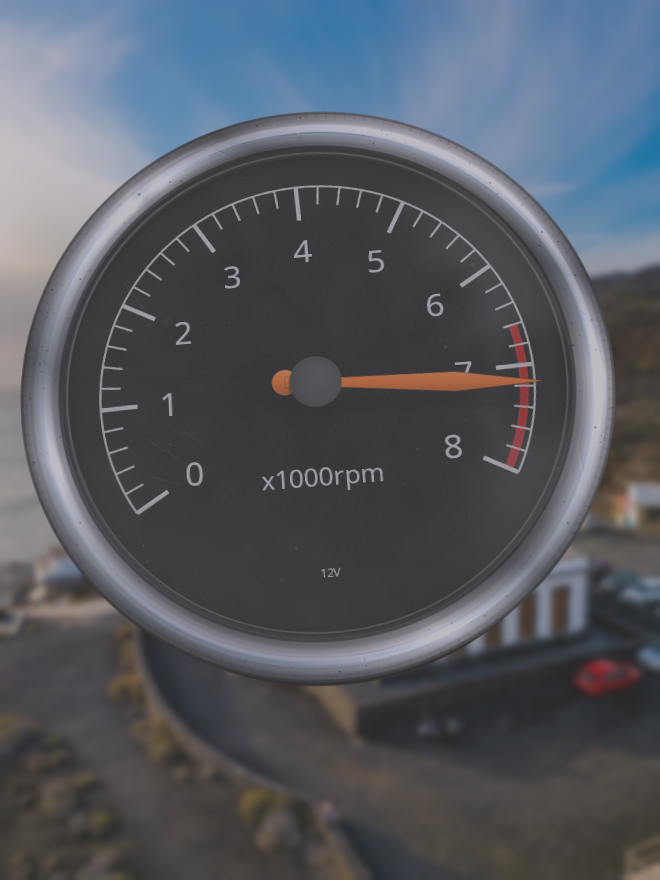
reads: value=7200 unit=rpm
